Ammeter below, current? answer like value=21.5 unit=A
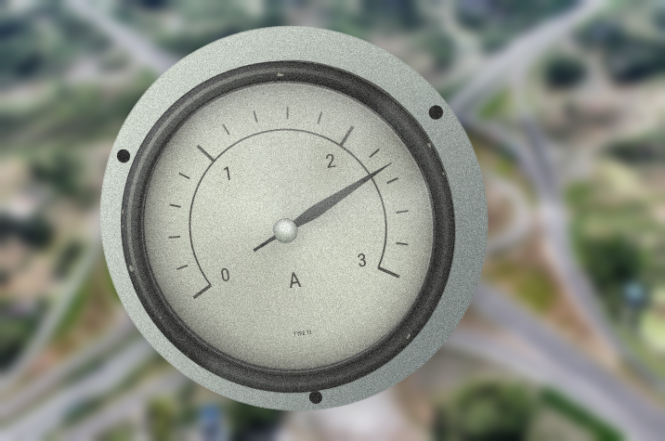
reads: value=2.3 unit=A
